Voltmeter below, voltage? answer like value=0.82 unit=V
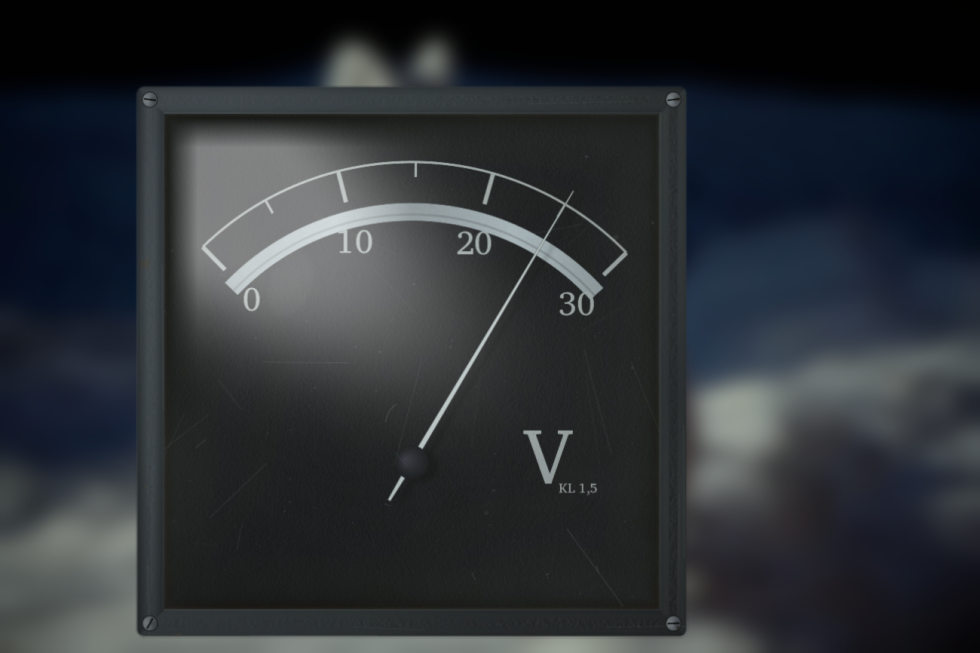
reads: value=25 unit=V
